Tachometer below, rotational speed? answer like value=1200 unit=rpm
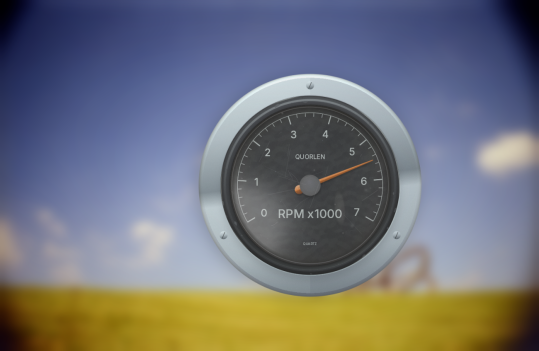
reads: value=5500 unit=rpm
